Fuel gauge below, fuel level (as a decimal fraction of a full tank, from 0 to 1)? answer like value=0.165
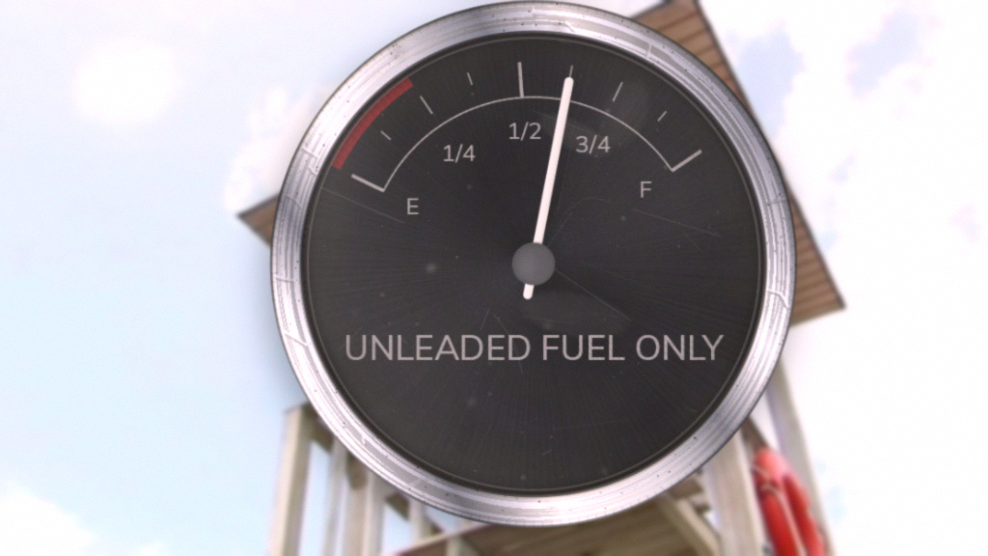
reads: value=0.625
